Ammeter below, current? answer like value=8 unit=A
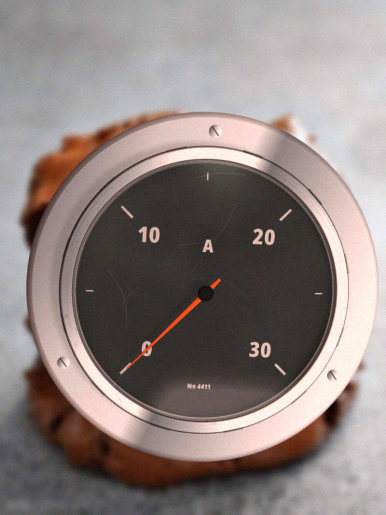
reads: value=0 unit=A
